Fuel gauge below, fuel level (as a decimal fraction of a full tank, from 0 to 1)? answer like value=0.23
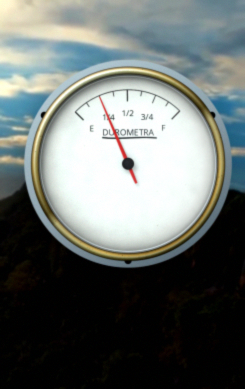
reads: value=0.25
